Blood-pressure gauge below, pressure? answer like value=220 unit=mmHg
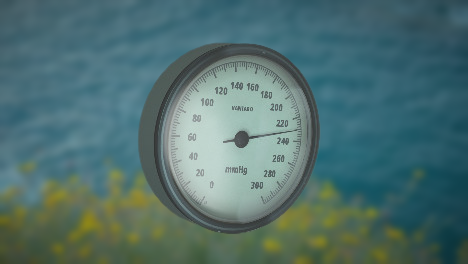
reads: value=230 unit=mmHg
